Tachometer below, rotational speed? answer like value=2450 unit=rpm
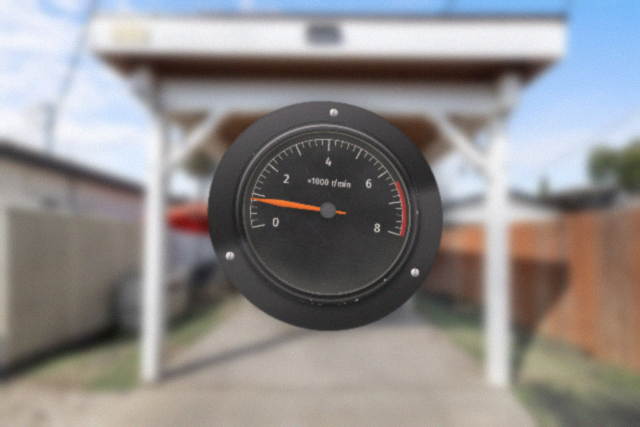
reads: value=800 unit=rpm
